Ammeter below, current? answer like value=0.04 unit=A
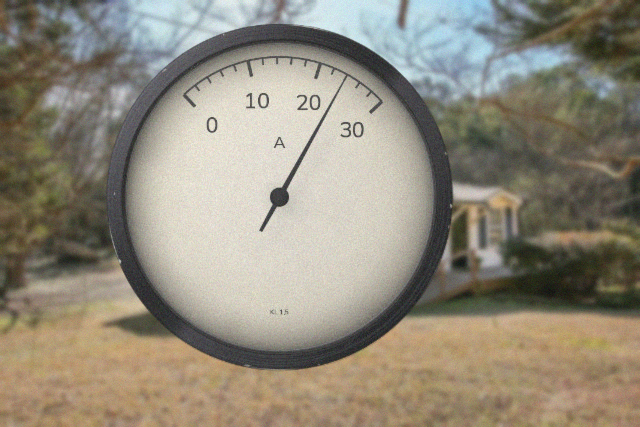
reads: value=24 unit=A
